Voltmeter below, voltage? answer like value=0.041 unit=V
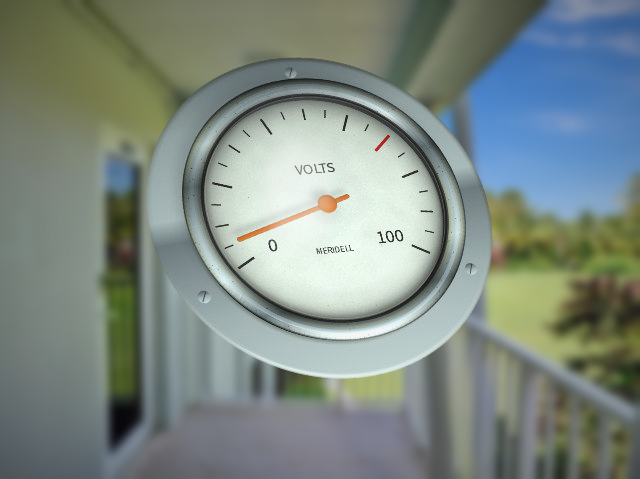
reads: value=5 unit=V
